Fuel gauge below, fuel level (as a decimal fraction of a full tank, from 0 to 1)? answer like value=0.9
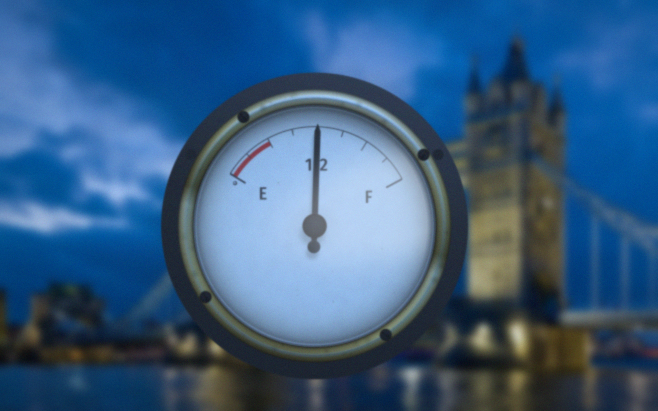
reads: value=0.5
